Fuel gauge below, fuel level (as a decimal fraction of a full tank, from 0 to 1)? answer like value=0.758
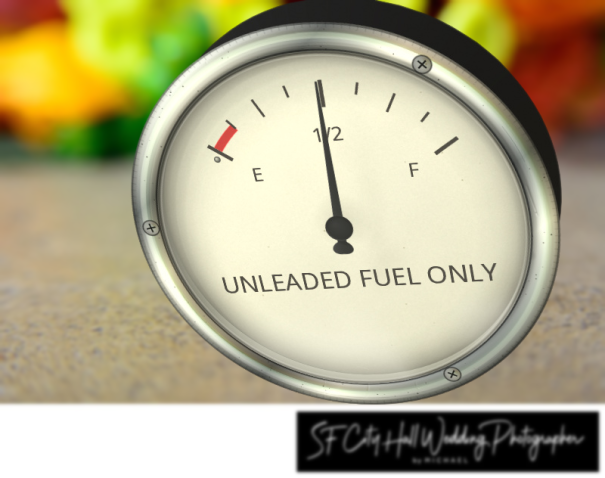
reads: value=0.5
